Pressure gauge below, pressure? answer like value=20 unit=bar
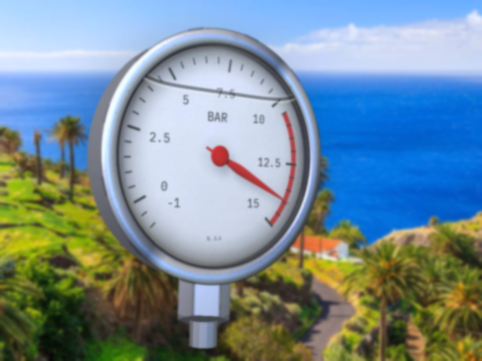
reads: value=14 unit=bar
